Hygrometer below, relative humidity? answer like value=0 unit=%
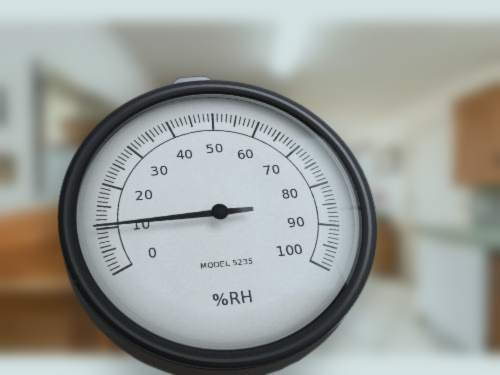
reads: value=10 unit=%
